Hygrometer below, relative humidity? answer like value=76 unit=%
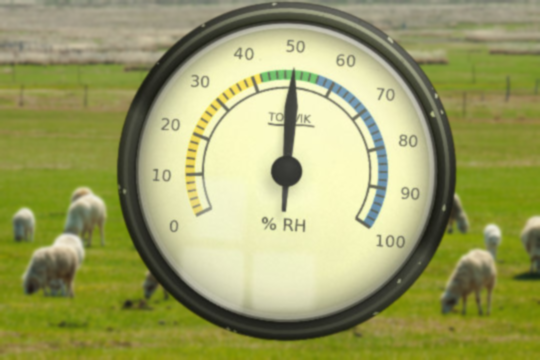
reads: value=50 unit=%
